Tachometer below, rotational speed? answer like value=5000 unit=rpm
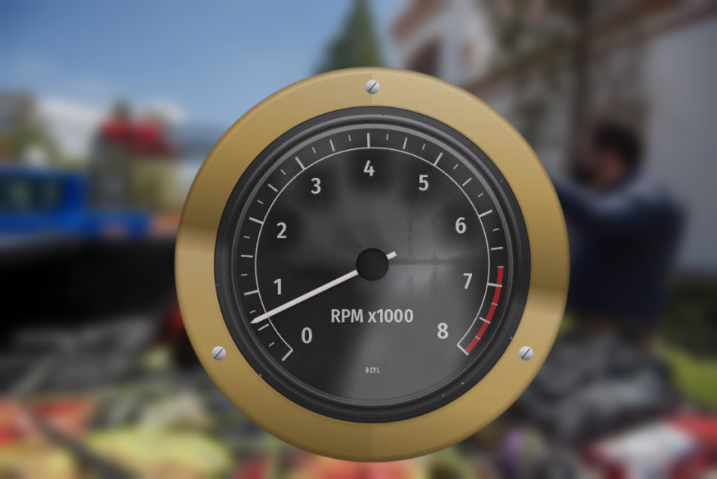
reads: value=625 unit=rpm
